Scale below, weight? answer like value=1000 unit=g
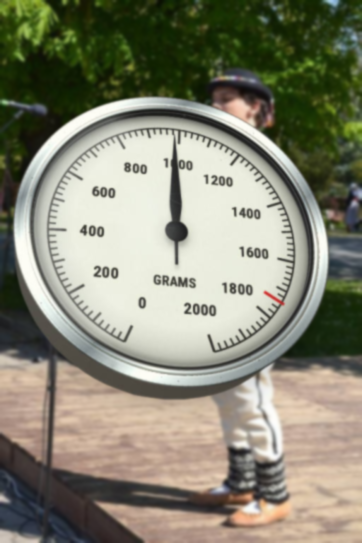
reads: value=980 unit=g
